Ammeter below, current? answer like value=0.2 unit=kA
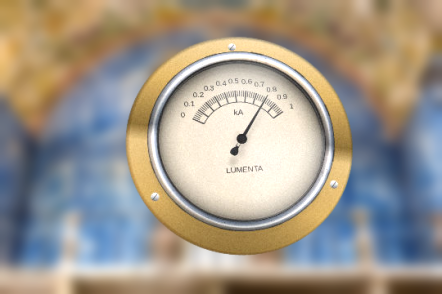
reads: value=0.8 unit=kA
